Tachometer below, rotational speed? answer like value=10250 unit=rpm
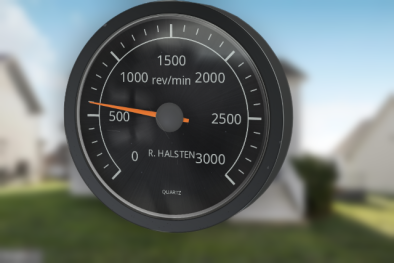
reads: value=600 unit=rpm
